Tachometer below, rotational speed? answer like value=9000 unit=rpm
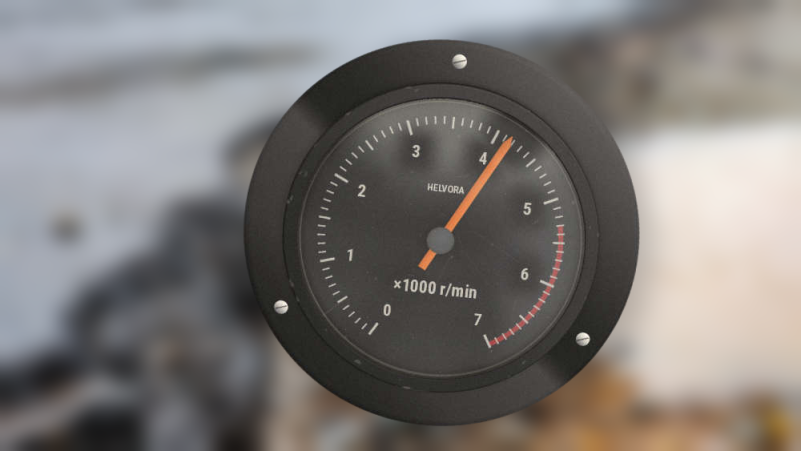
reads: value=4150 unit=rpm
